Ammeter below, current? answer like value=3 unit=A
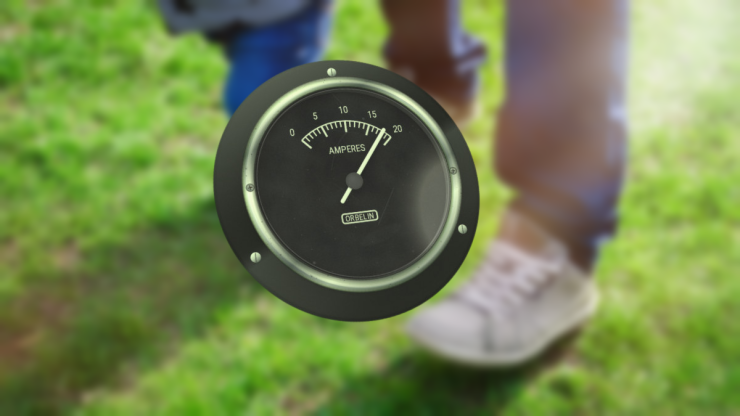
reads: value=18 unit=A
